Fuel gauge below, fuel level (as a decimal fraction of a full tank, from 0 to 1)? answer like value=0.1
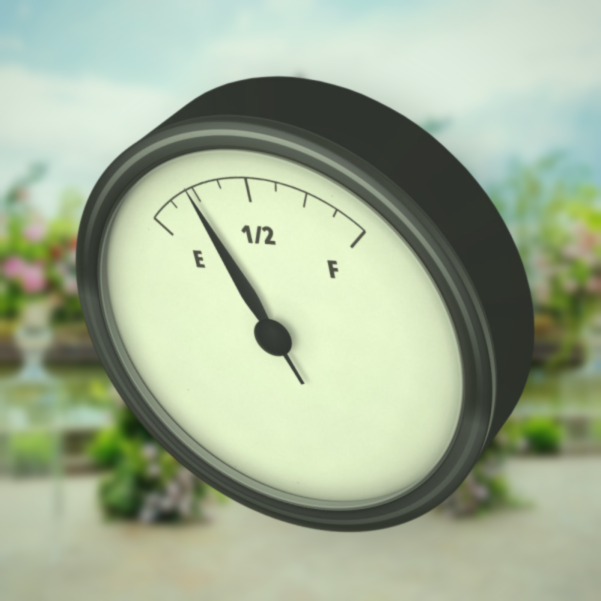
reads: value=0.25
